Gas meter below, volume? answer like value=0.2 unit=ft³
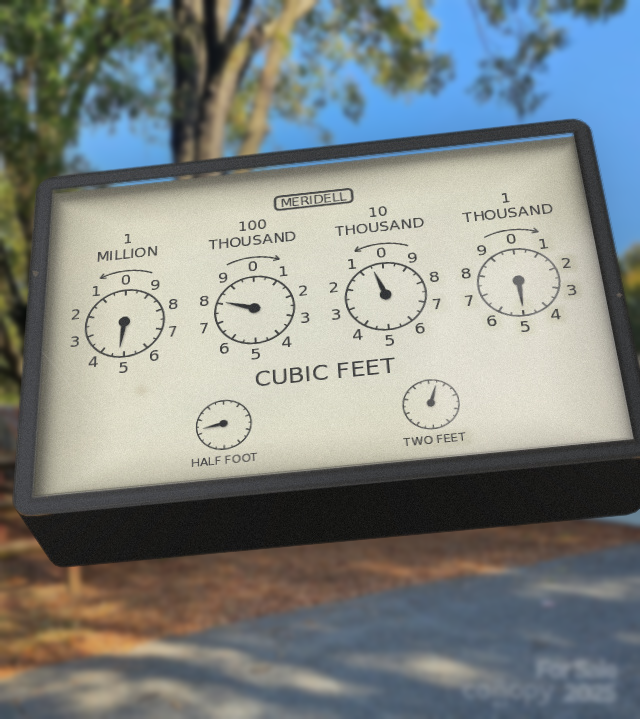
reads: value=480500 unit=ft³
